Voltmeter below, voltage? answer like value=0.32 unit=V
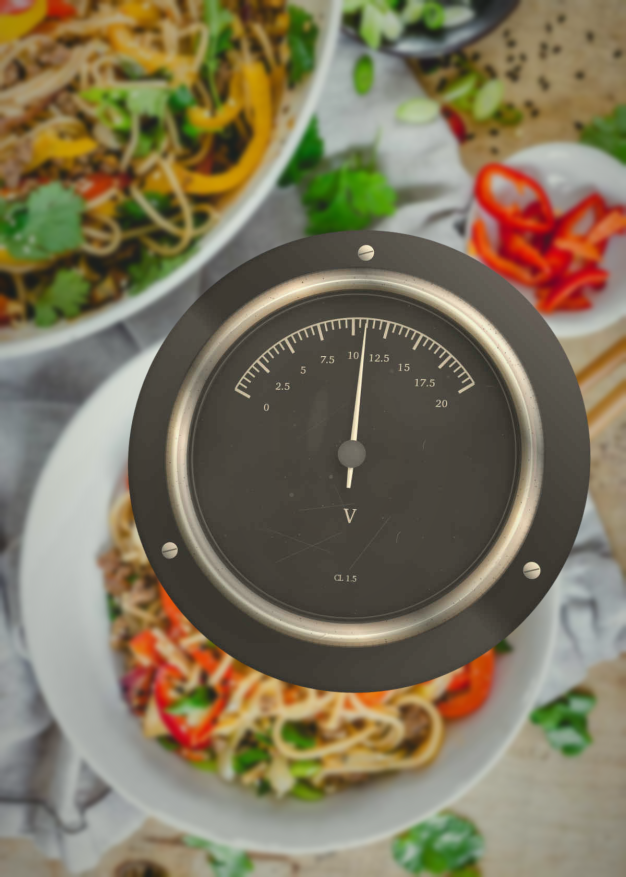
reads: value=11 unit=V
